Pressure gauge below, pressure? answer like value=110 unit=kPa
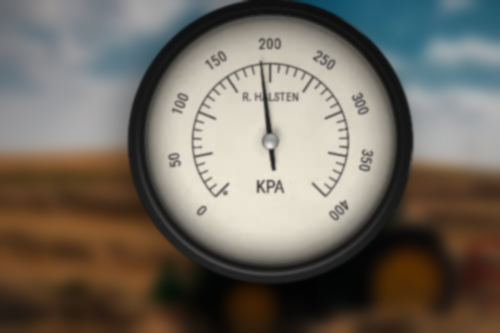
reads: value=190 unit=kPa
